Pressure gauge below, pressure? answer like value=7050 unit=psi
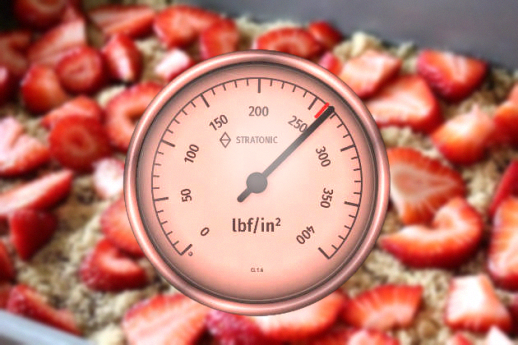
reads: value=265 unit=psi
